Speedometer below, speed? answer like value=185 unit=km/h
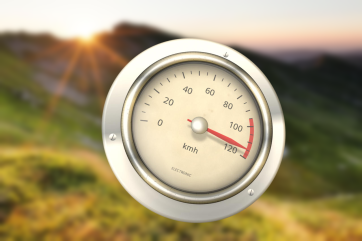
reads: value=115 unit=km/h
